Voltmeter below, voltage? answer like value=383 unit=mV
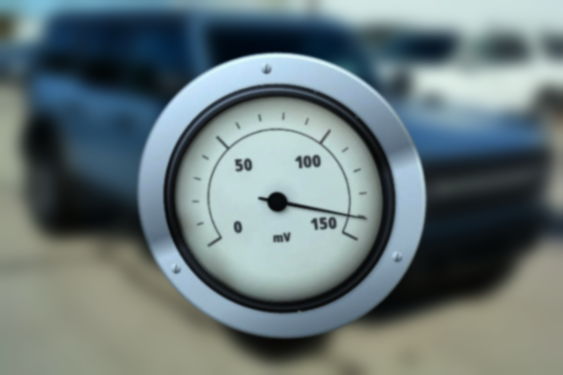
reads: value=140 unit=mV
